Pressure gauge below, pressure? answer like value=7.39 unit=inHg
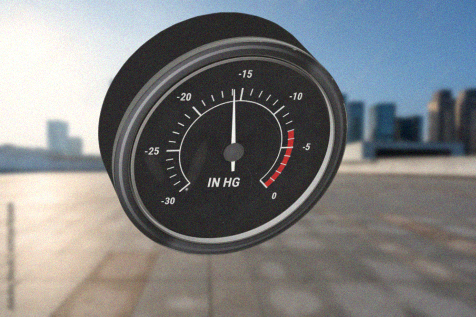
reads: value=-16 unit=inHg
